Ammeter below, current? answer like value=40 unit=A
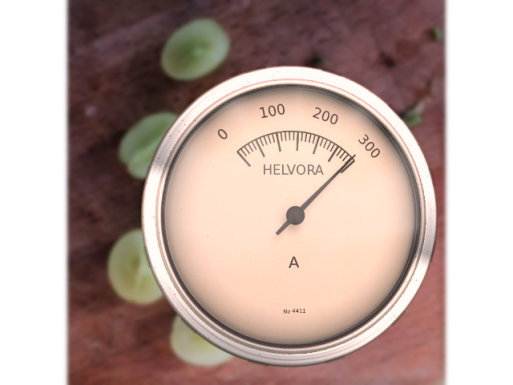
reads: value=290 unit=A
